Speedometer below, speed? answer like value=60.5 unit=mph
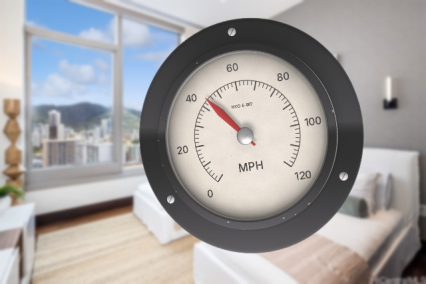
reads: value=44 unit=mph
